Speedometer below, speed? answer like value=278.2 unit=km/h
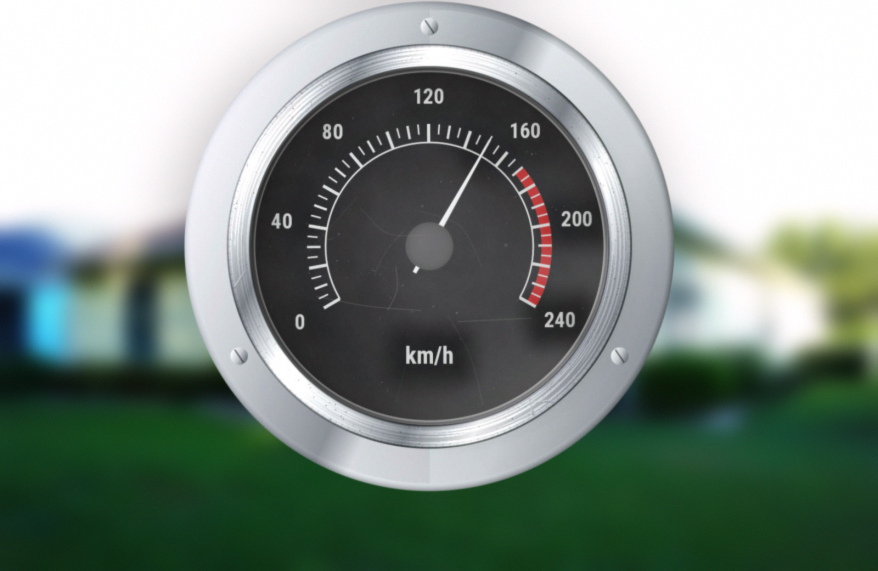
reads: value=150 unit=km/h
